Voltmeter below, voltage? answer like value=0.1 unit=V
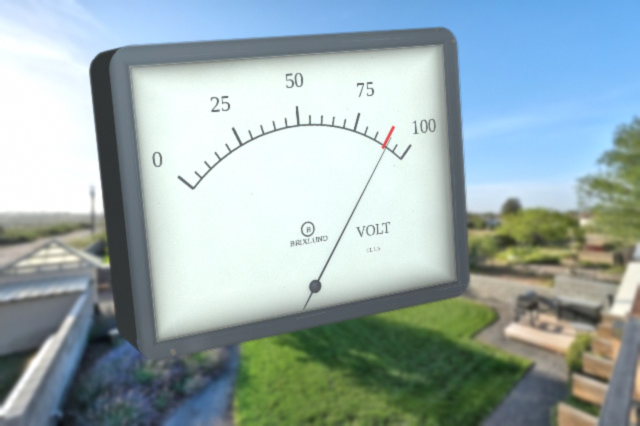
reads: value=90 unit=V
